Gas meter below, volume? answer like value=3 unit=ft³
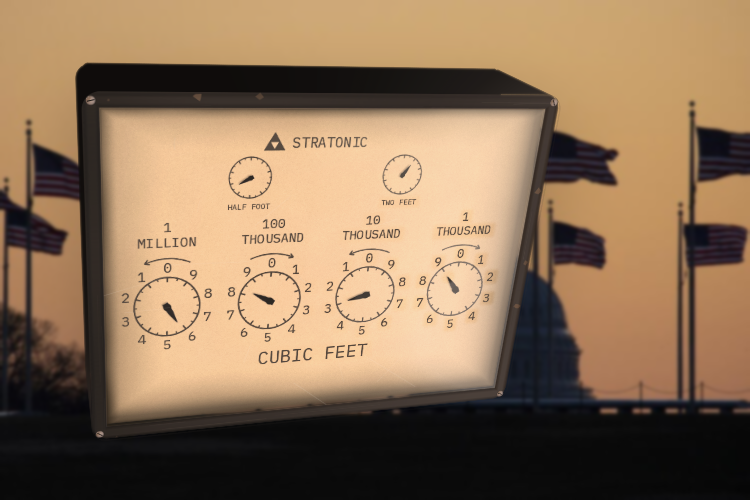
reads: value=582900 unit=ft³
